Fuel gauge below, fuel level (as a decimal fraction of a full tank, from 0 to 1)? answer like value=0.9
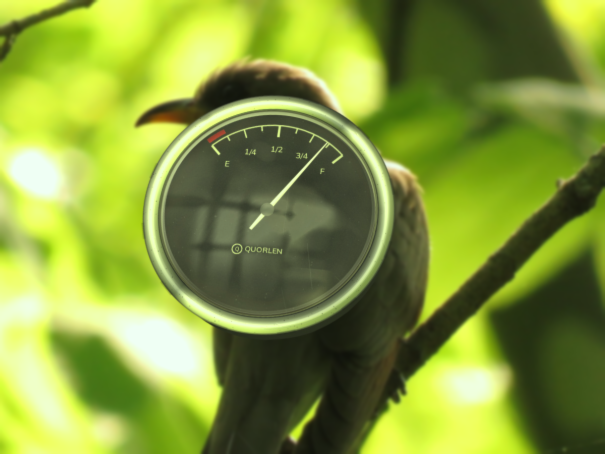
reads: value=0.875
